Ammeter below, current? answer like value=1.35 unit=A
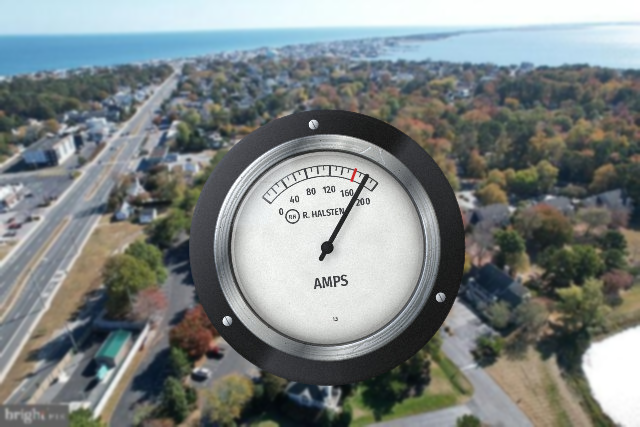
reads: value=180 unit=A
